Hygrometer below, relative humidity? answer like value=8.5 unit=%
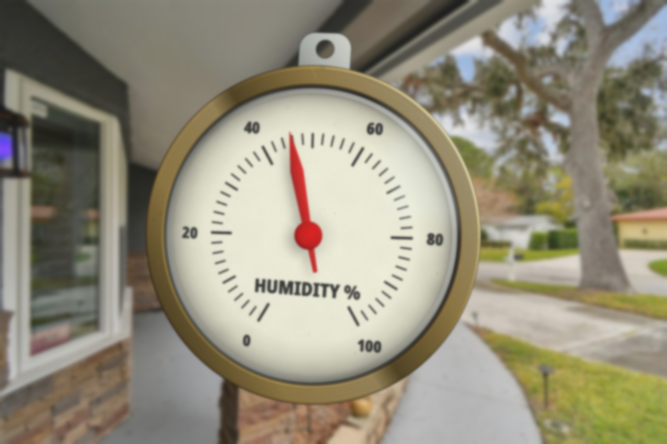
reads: value=46 unit=%
